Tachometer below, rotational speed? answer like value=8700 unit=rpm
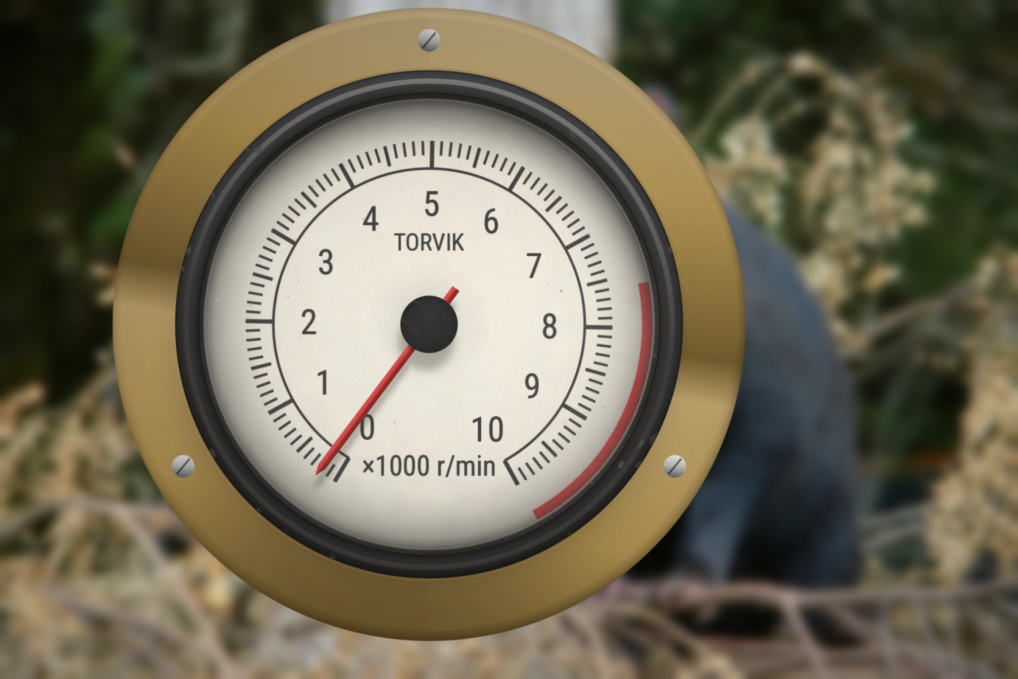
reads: value=200 unit=rpm
